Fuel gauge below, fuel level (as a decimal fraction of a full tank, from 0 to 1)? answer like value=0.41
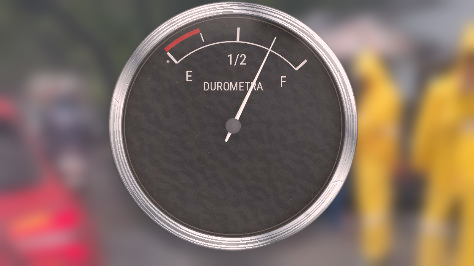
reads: value=0.75
